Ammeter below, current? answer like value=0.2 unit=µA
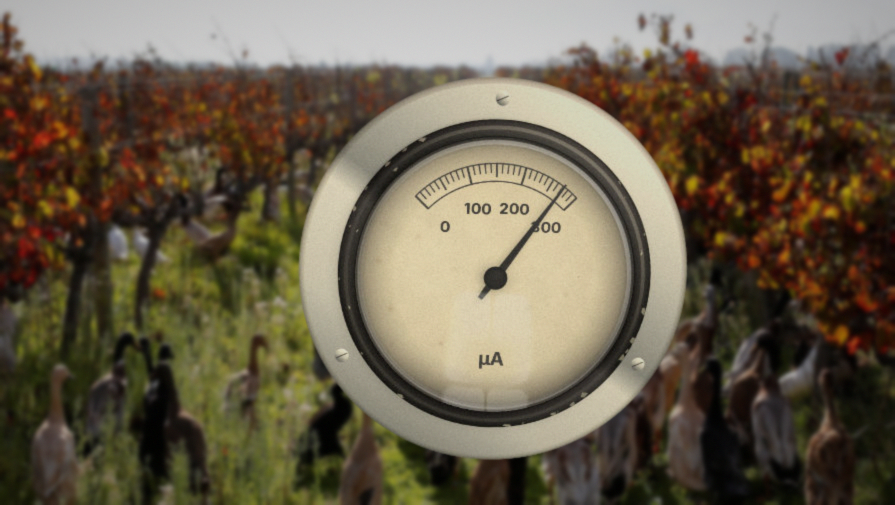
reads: value=270 unit=µA
